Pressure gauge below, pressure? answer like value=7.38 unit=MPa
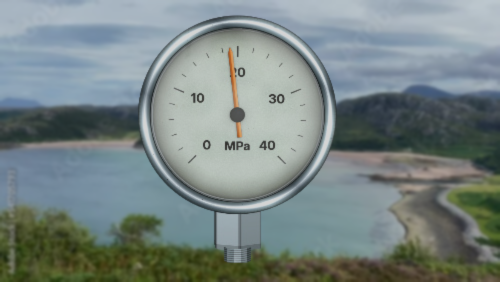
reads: value=19 unit=MPa
